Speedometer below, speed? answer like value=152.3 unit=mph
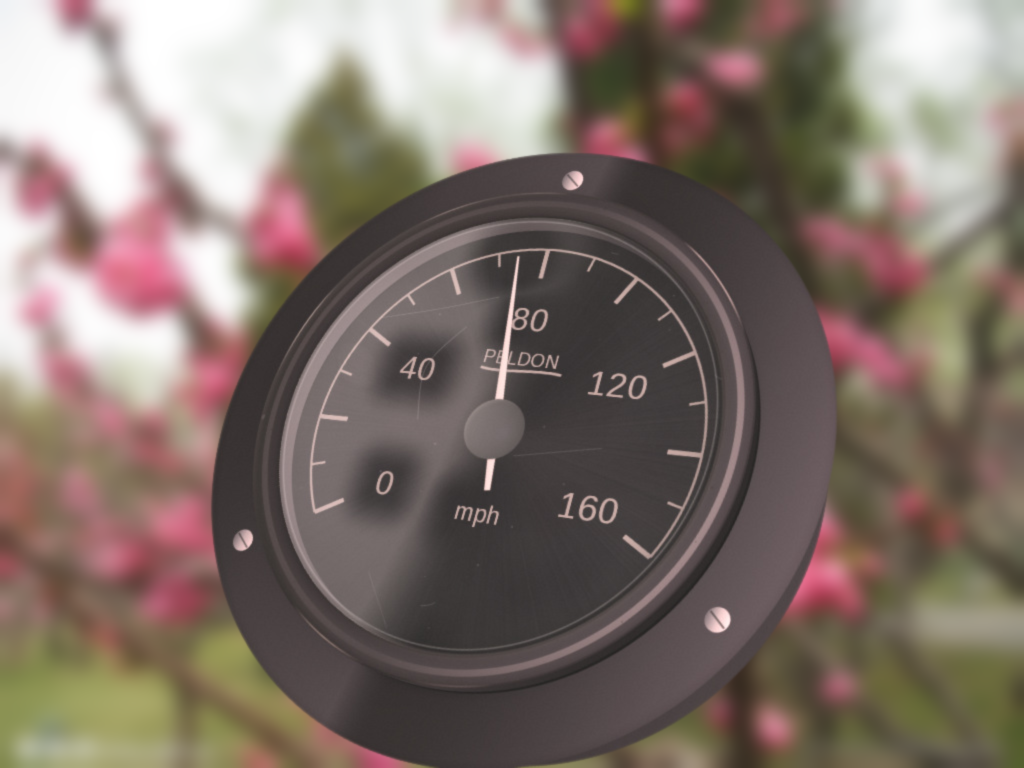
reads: value=75 unit=mph
